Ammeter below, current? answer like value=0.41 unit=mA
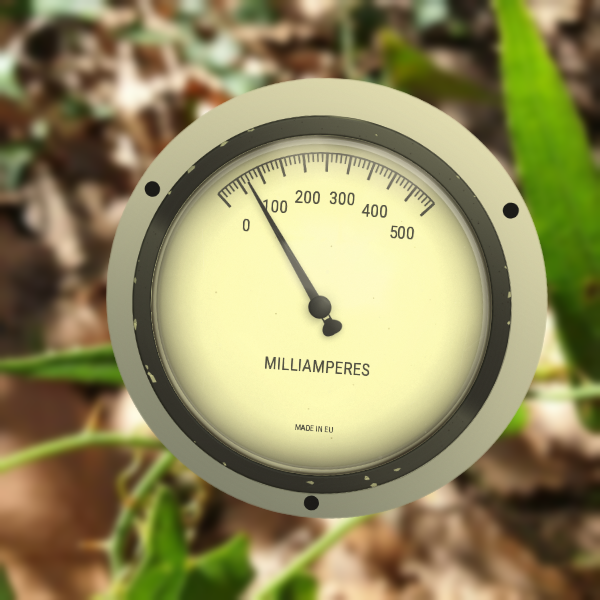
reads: value=70 unit=mA
